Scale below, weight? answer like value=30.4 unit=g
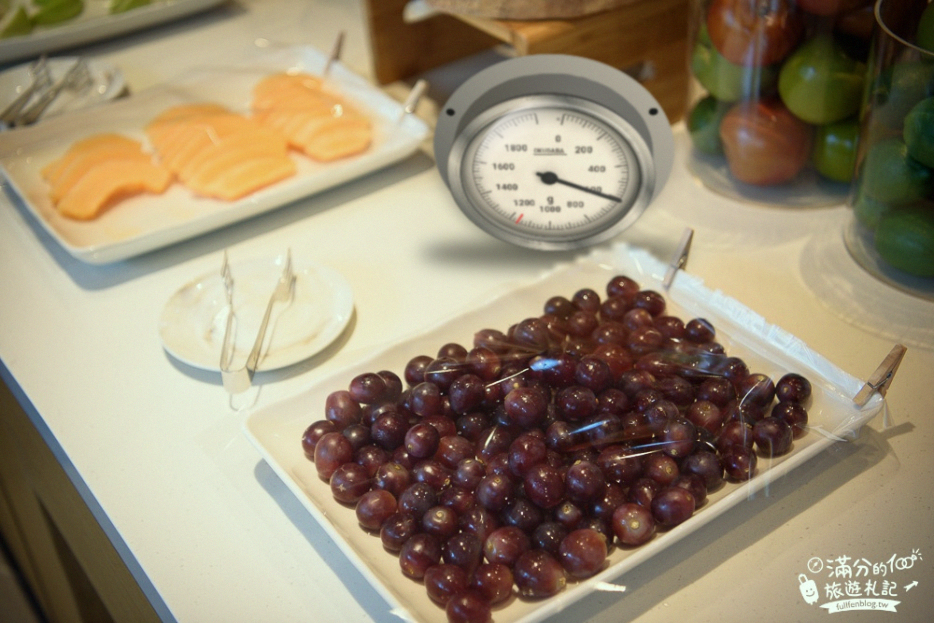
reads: value=600 unit=g
